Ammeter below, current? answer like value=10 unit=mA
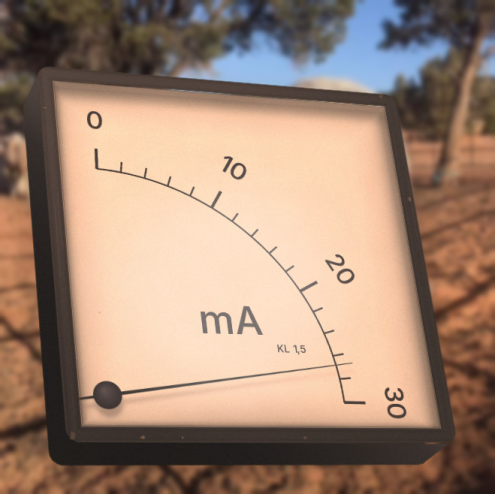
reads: value=27 unit=mA
